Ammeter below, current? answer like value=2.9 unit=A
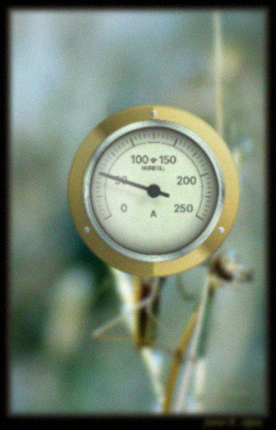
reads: value=50 unit=A
